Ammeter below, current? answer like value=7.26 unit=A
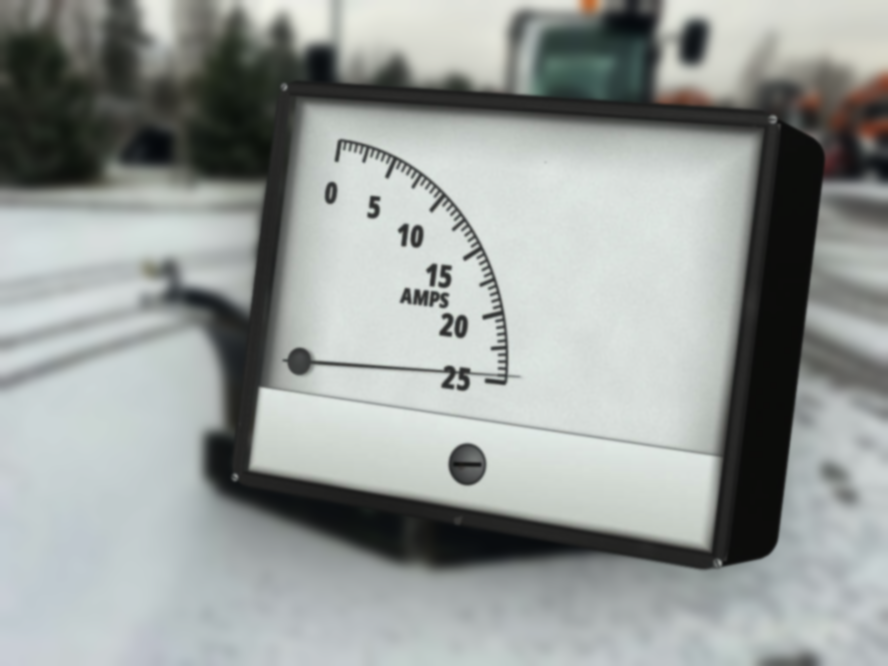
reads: value=24.5 unit=A
